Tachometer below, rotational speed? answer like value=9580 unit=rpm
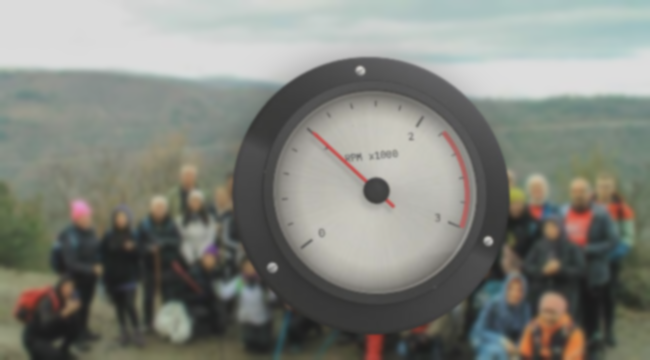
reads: value=1000 unit=rpm
